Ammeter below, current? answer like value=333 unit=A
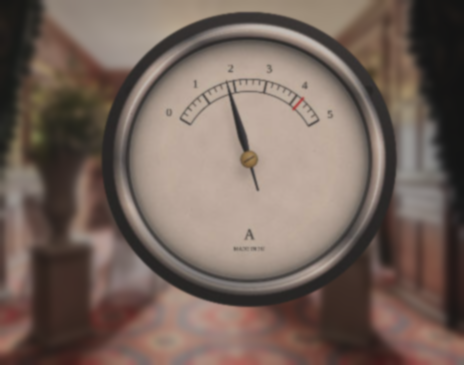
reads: value=1.8 unit=A
